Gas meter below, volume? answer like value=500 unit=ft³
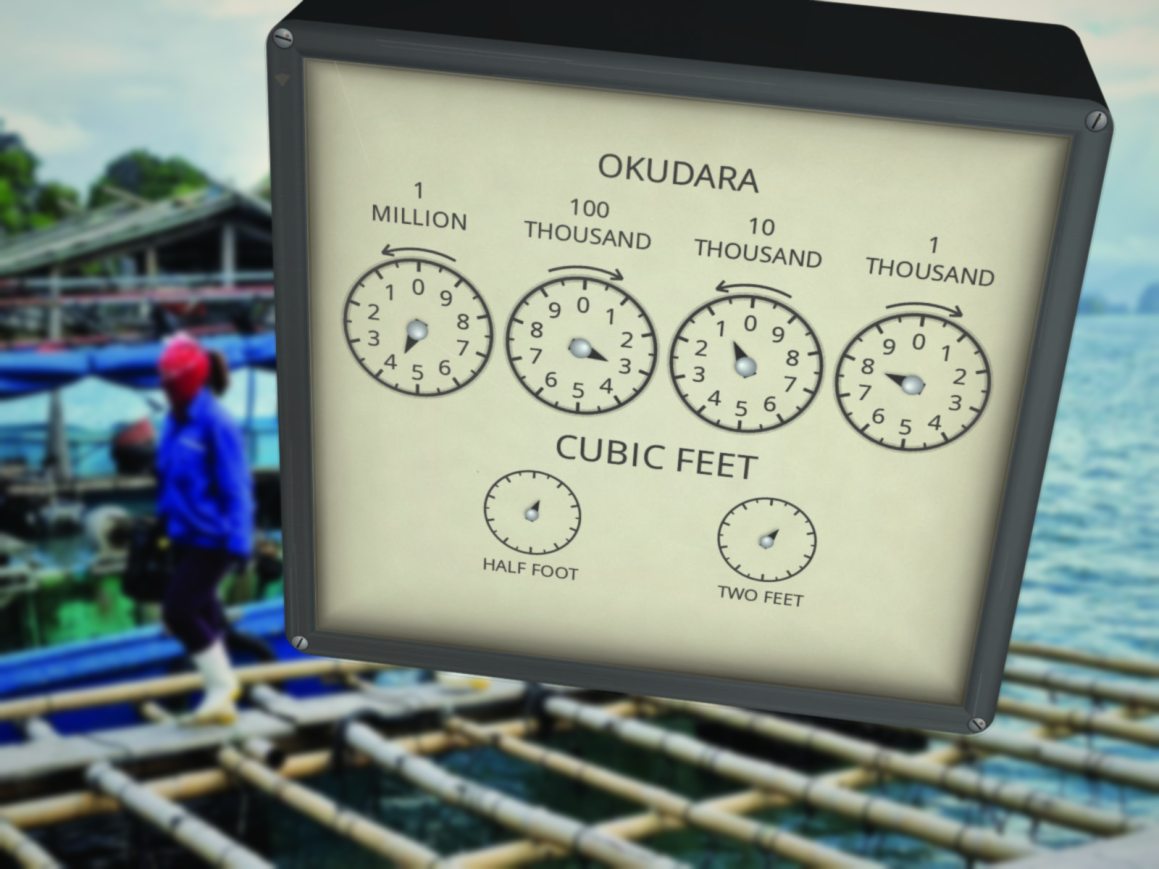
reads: value=430800 unit=ft³
